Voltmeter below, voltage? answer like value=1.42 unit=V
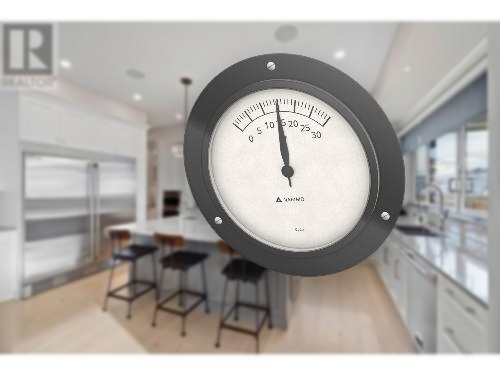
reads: value=15 unit=V
